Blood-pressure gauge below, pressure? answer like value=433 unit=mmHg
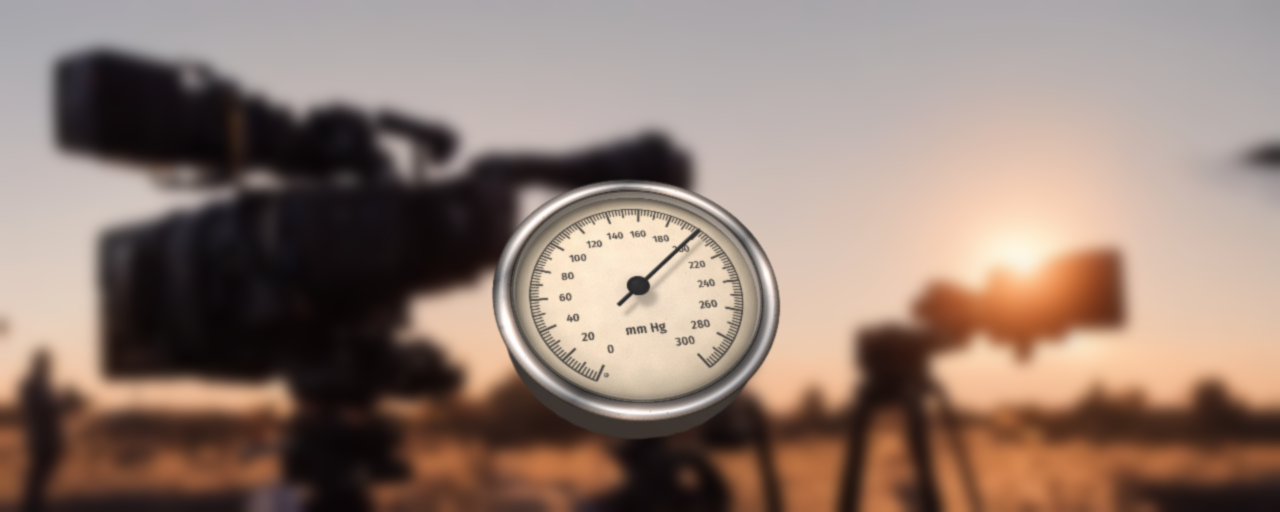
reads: value=200 unit=mmHg
